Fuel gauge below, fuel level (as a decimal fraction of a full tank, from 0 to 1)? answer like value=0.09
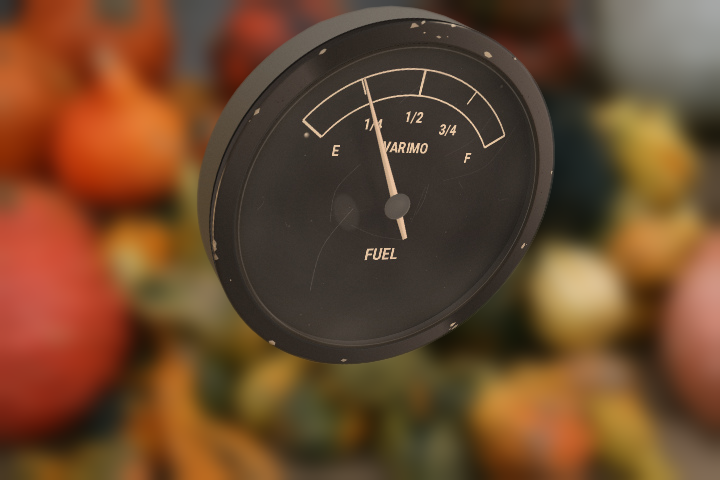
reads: value=0.25
